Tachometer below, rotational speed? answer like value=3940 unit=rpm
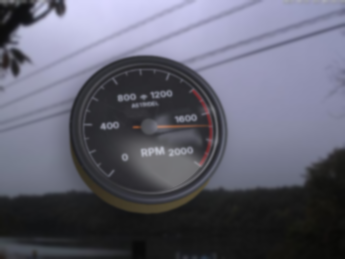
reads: value=1700 unit=rpm
